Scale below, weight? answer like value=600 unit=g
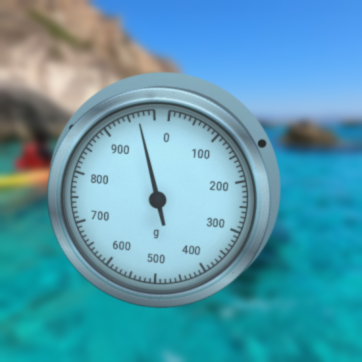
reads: value=970 unit=g
